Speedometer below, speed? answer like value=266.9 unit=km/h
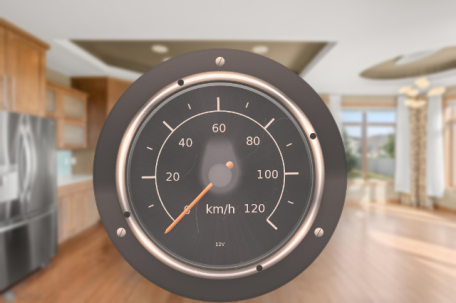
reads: value=0 unit=km/h
